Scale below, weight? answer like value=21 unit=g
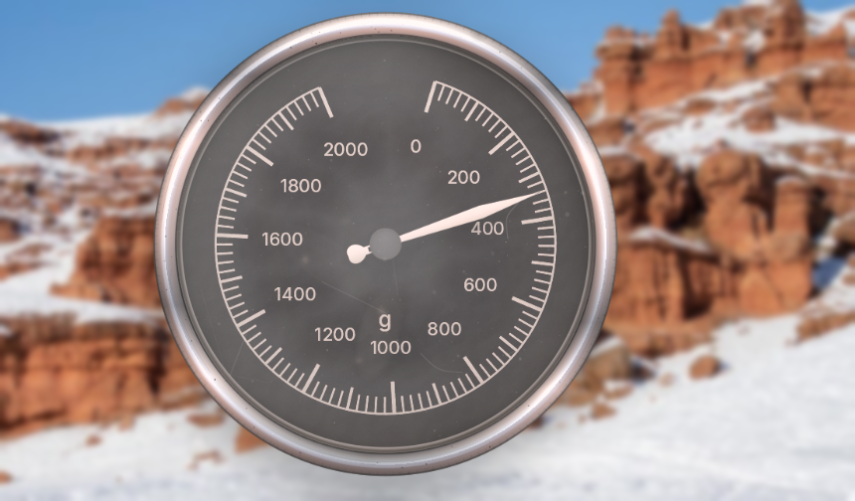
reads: value=340 unit=g
